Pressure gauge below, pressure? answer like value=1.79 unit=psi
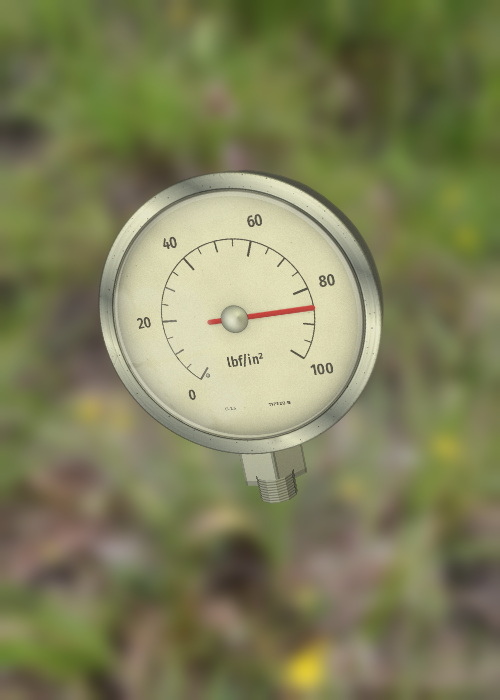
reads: value=85 unit=psi
